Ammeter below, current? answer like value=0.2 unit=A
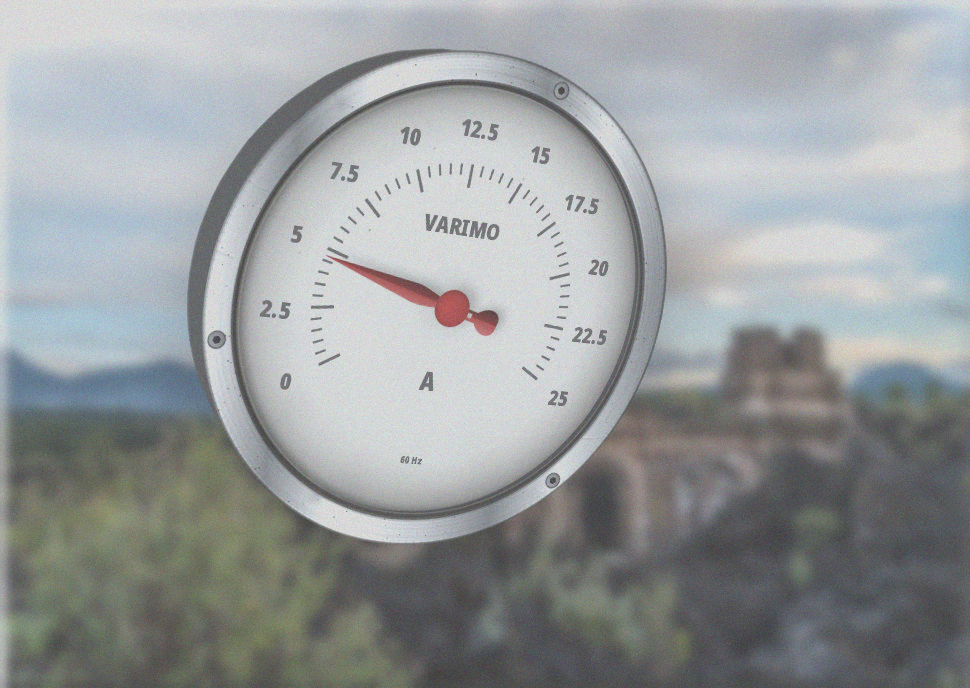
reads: value=4.75 unit=A
